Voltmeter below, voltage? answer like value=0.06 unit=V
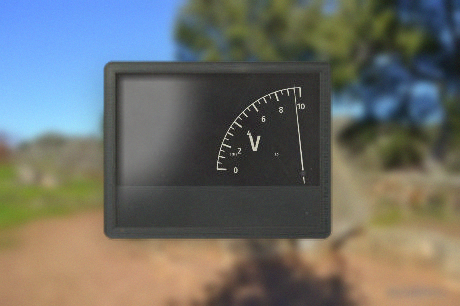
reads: value=9.5 unit=V
